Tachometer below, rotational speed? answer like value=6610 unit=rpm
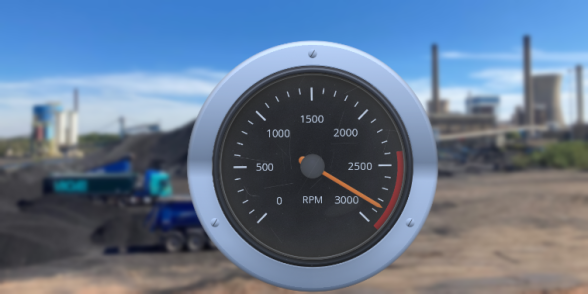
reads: value=2850 unit=rpm
